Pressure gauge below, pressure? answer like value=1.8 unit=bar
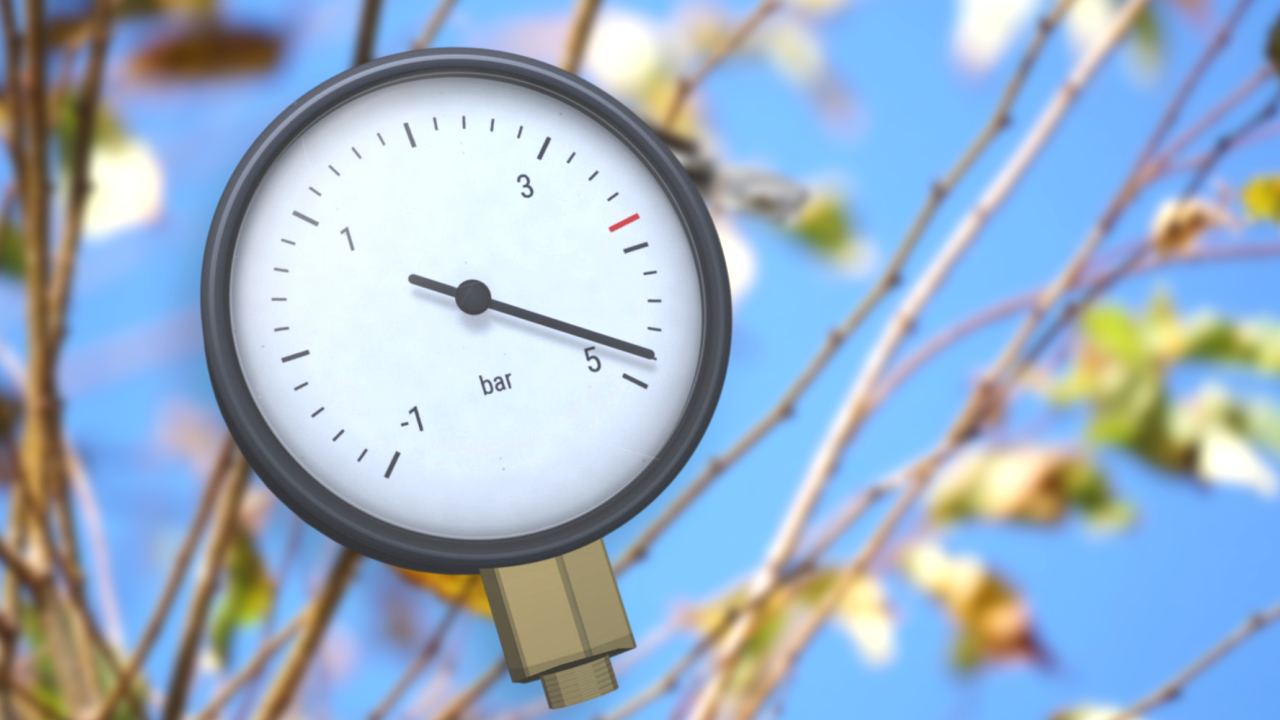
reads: value=4.8 unit=bar
